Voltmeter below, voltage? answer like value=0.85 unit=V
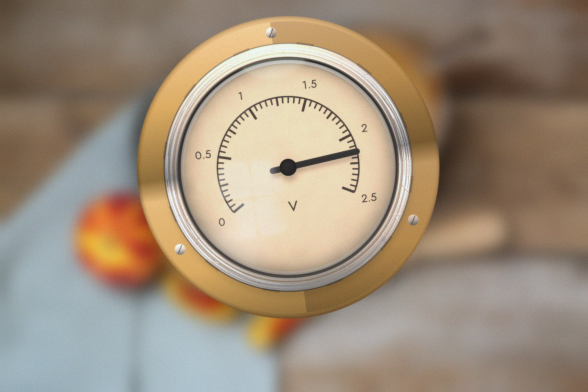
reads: value=2.15 unit=V
